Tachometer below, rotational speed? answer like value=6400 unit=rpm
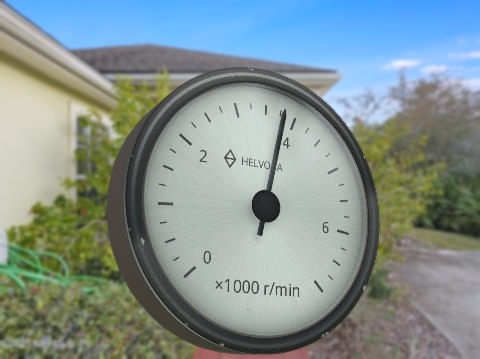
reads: value=3750 unit=rpm
